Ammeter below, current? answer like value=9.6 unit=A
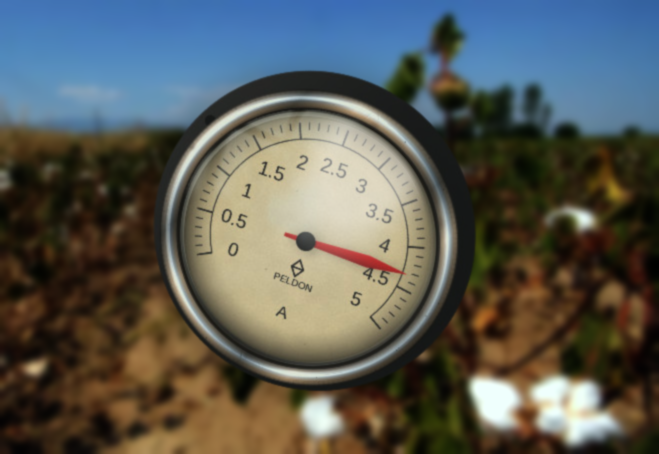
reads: value=4.3 unit=A
